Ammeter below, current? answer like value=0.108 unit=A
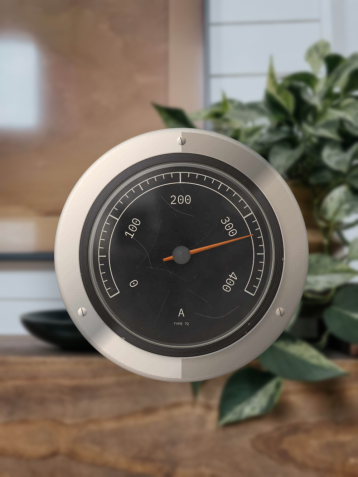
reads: value=325 unit=A
